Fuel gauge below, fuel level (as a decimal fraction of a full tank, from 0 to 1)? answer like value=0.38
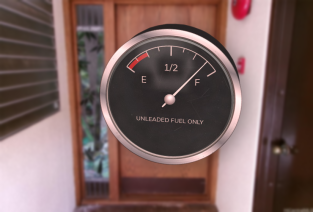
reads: value=0.875
